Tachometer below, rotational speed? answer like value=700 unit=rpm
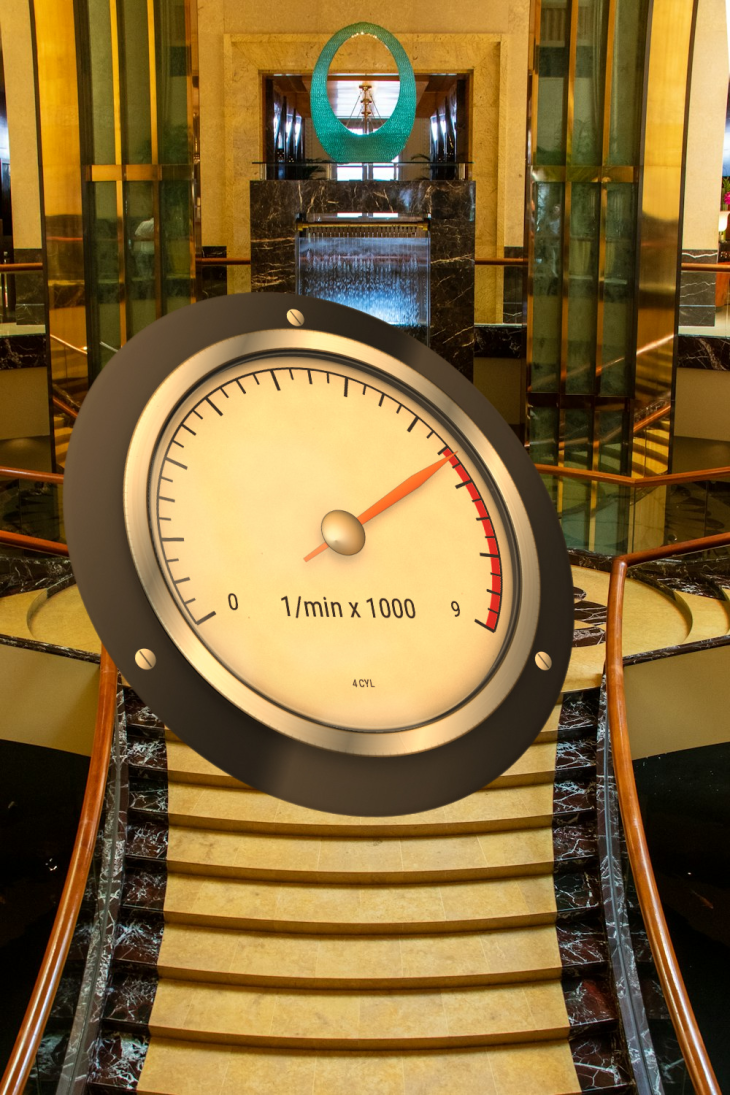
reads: value=6625 unit=rpm
